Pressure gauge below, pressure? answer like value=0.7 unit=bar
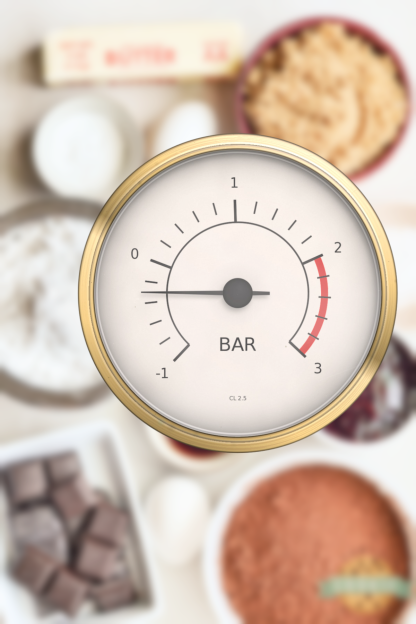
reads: value=-0.3 unit=bar
